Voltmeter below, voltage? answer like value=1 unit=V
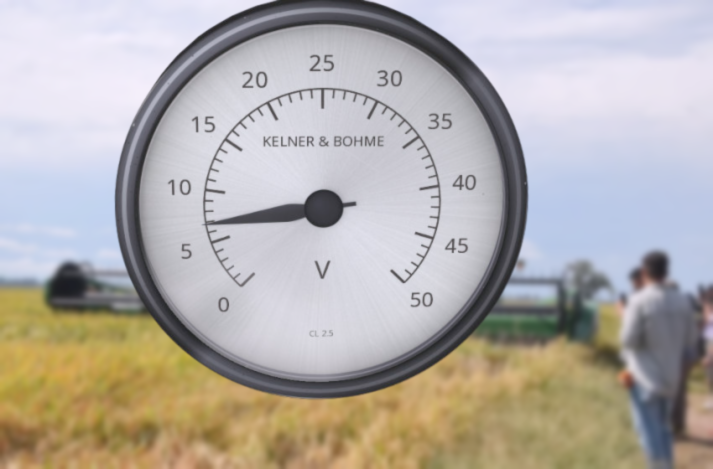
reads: value=7 unit=V
